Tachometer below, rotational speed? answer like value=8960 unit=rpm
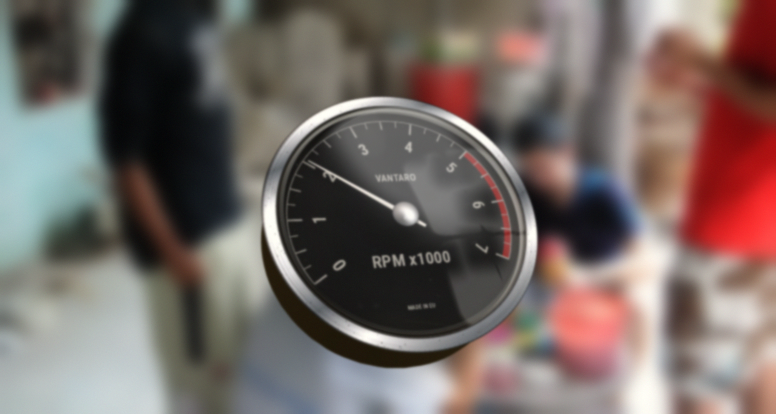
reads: value=2000 unit=rpm
